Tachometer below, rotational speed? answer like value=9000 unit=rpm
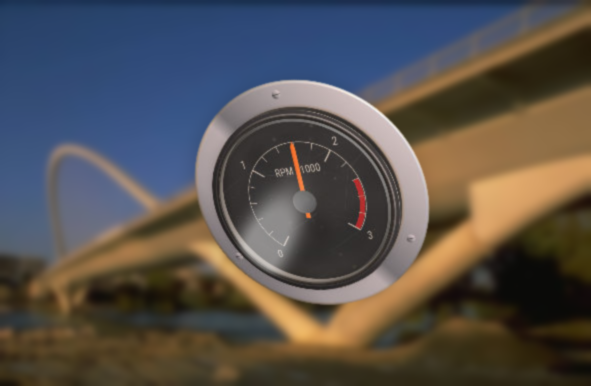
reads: value=1600 unit=rpm
